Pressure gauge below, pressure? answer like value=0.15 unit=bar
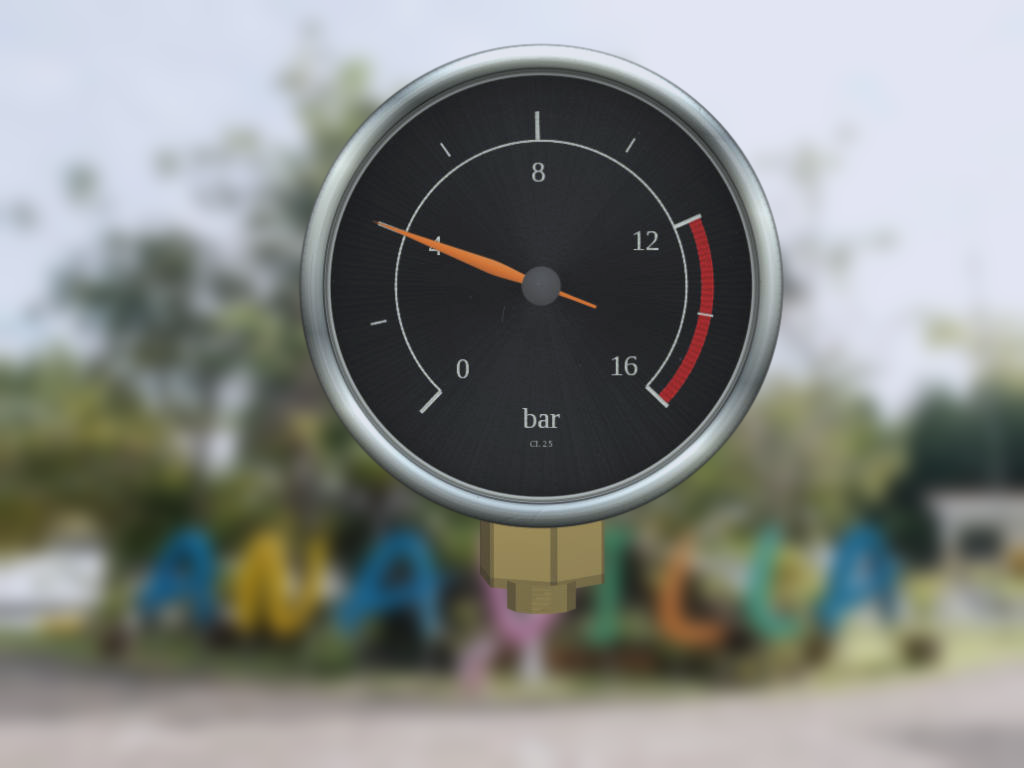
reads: value=4 unit=bar
